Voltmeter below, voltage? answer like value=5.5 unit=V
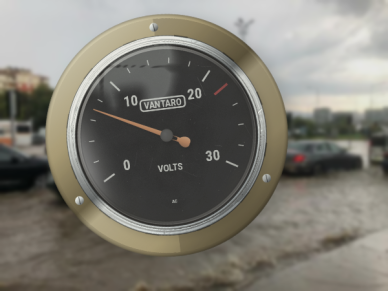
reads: value=7 unit=V
